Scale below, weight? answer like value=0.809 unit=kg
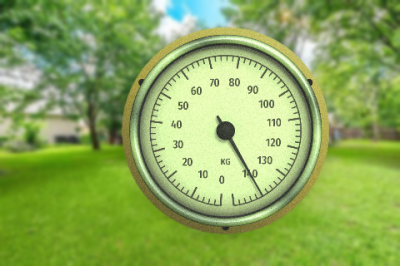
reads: value=140 unit=kg
